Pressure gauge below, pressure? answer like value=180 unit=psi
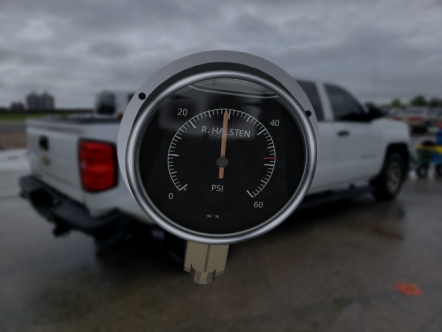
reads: value=29 unit=psi
